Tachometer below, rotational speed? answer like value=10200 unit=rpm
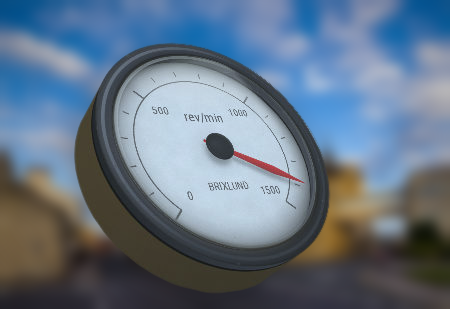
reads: value=1400 unit=rpm
